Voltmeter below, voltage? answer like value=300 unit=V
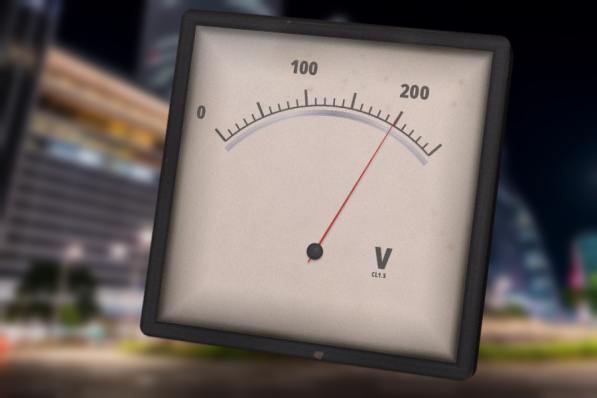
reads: value=200 unit=V
